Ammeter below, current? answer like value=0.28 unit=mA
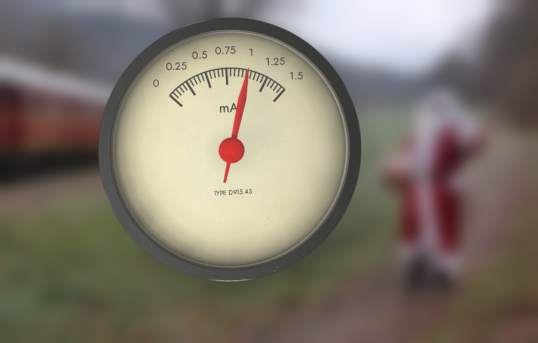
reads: value=1 unit=mA
